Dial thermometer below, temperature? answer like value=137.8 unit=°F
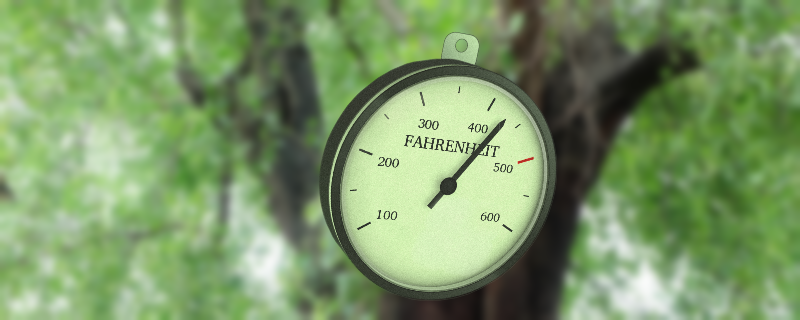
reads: value=425 unit=°F
